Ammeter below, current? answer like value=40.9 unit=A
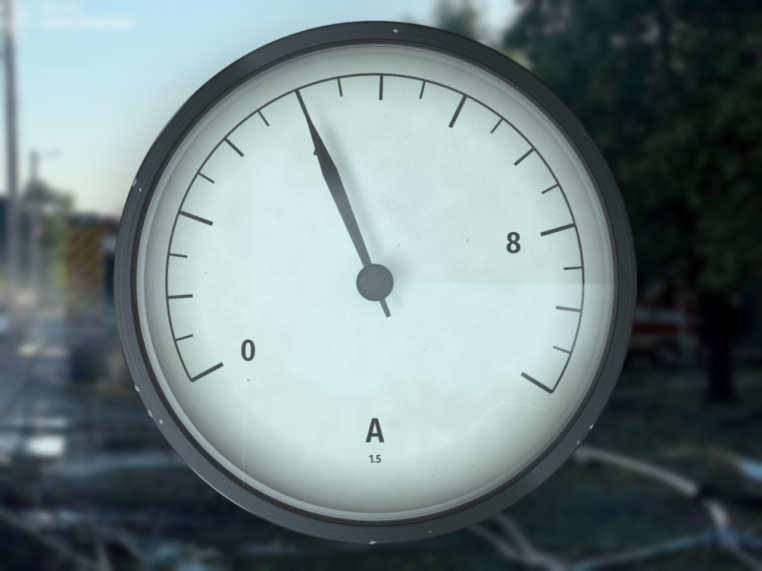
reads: value=4 unit=A
